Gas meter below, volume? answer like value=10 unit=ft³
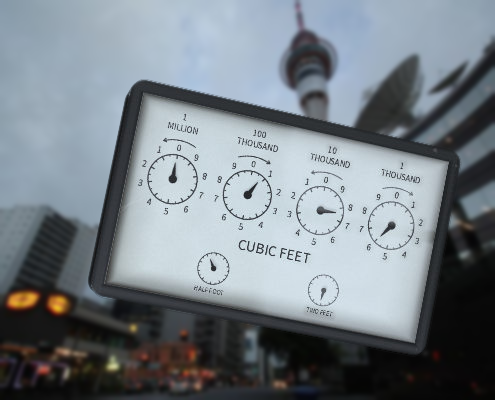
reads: value=7600 unit=ft³
